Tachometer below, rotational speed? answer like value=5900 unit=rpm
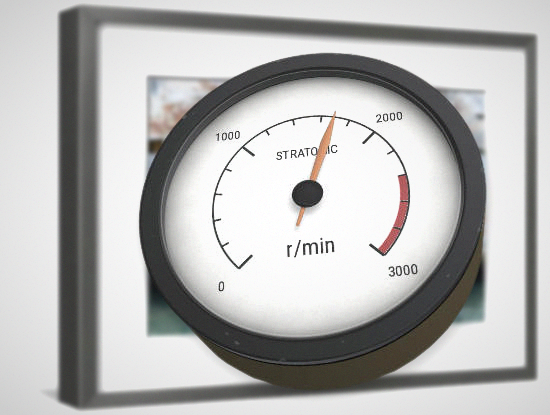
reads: value=1700 unit=rpm
